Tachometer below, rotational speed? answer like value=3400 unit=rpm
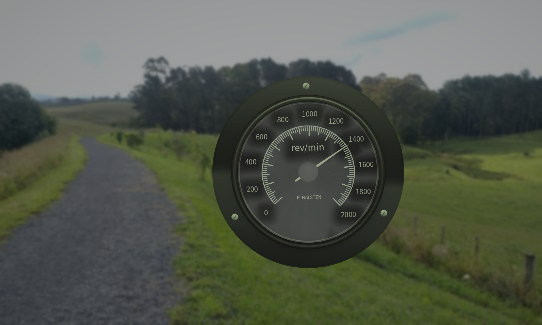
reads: value=1400 unit=rpm
